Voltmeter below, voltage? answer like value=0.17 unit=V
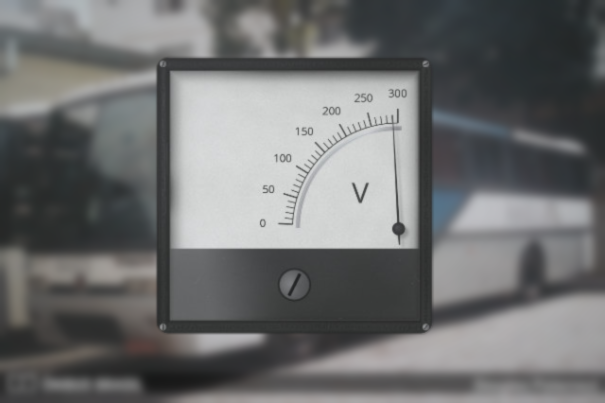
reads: value=290 unit=V
